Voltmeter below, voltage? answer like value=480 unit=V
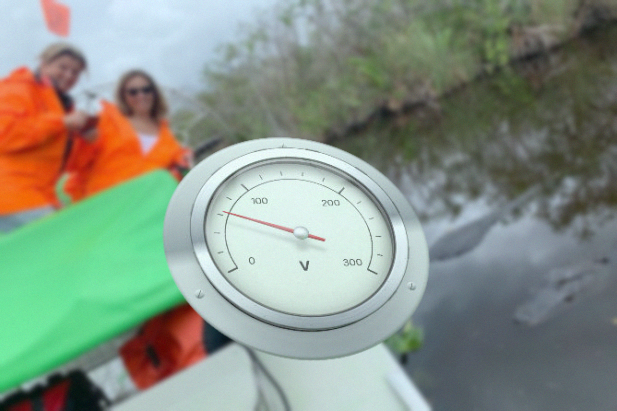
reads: value=60 unit=V
